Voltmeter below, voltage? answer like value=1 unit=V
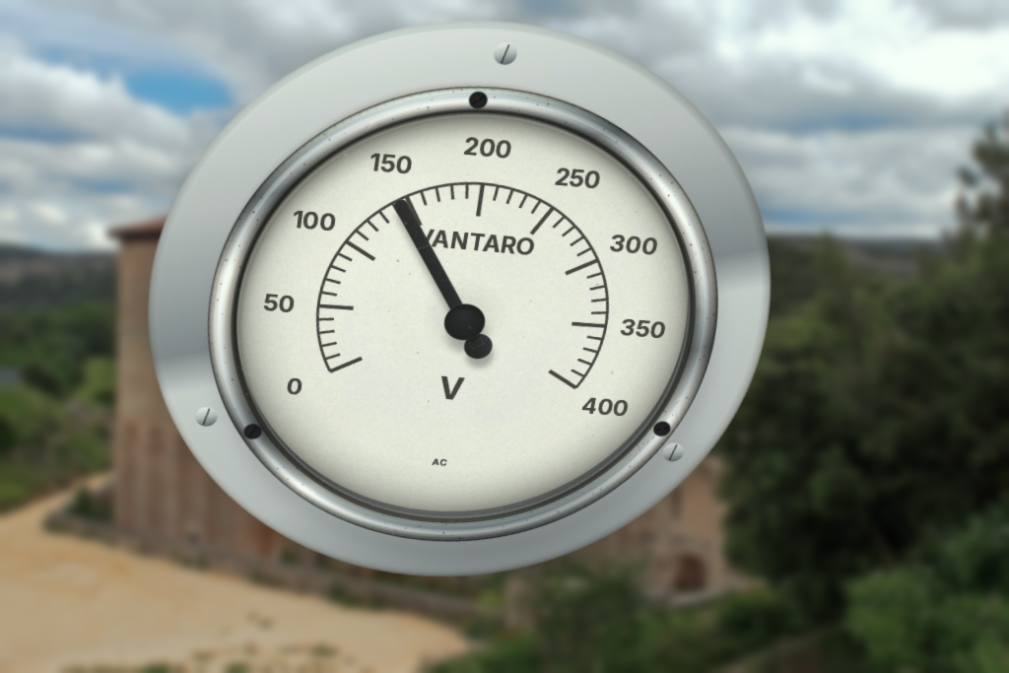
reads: value=145 unit=V
